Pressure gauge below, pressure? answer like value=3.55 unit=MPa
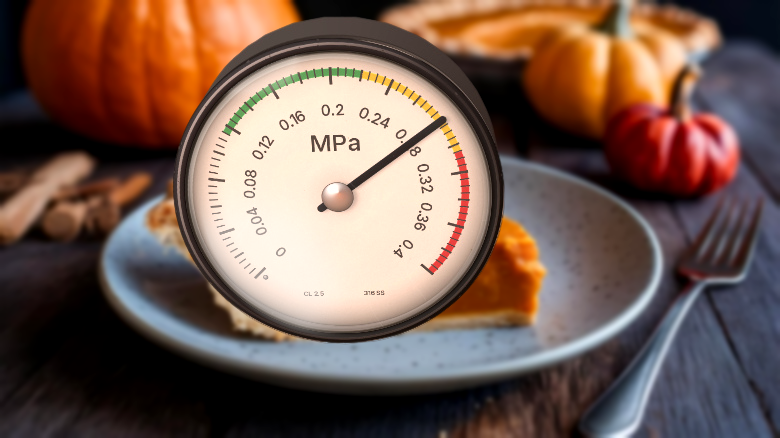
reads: value=0.28 unit=MPa
